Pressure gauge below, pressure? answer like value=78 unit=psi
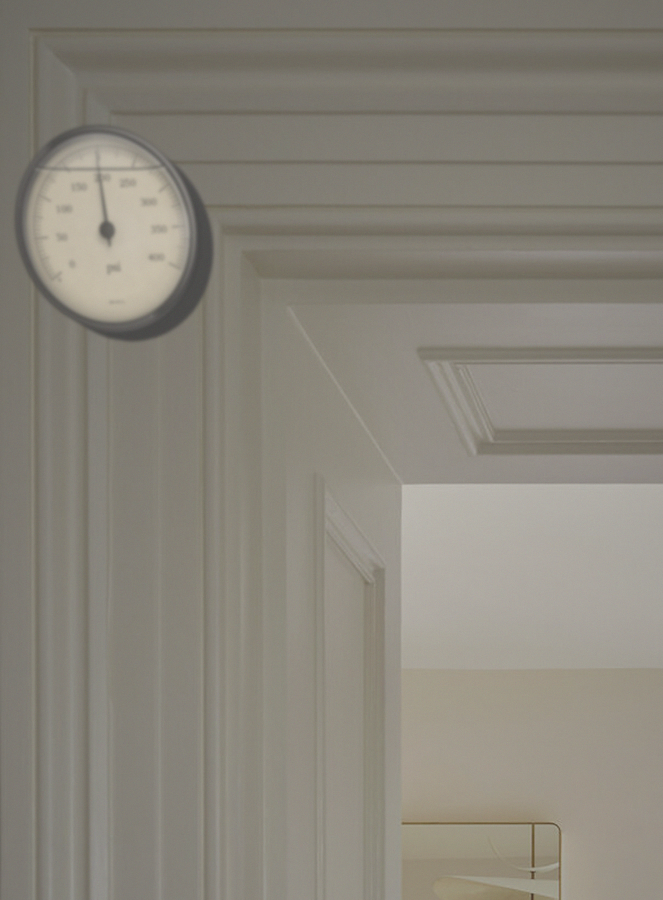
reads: value=200 unit=psi
